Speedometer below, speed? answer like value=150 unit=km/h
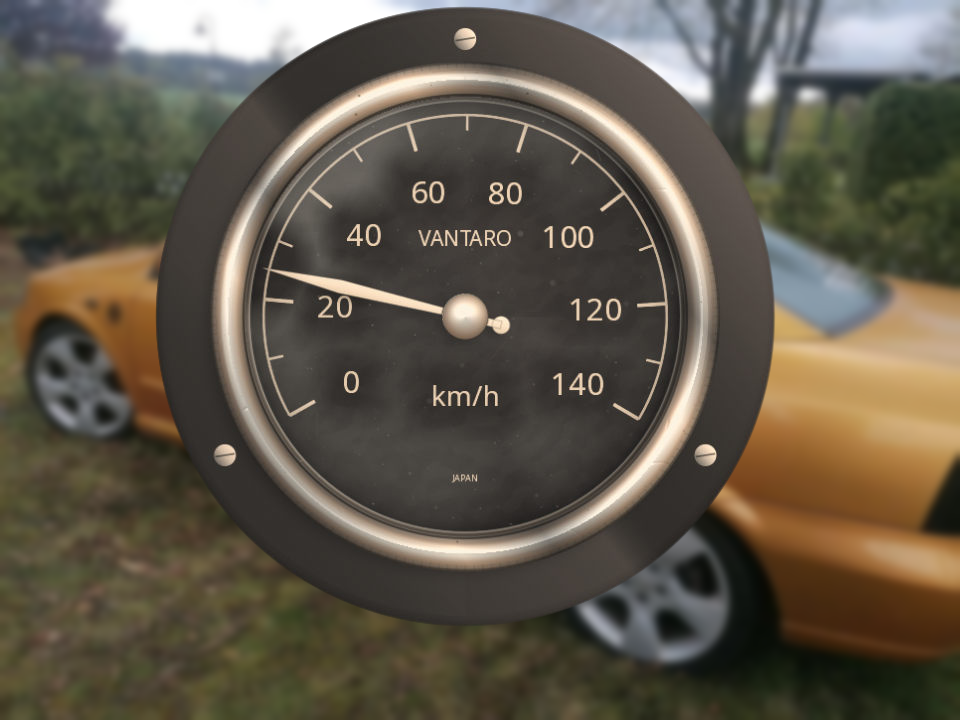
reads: value=25 unit=km/h
